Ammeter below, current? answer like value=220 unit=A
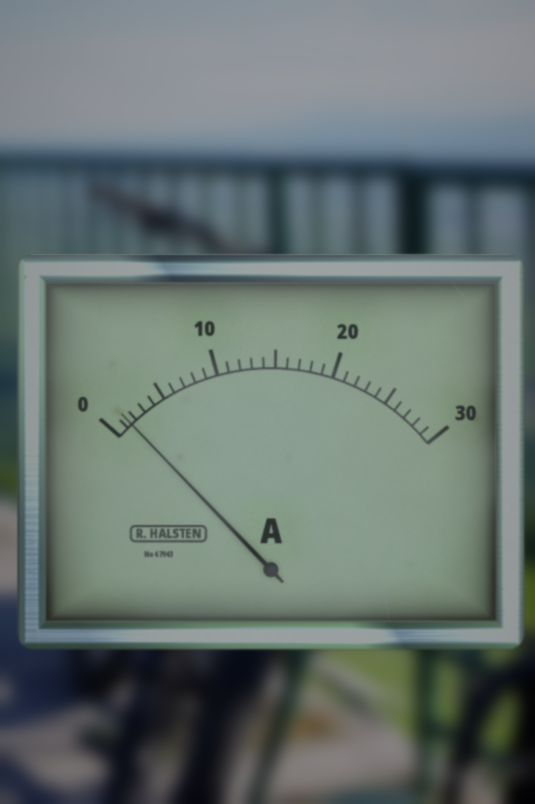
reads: value=1.5 unit=A
